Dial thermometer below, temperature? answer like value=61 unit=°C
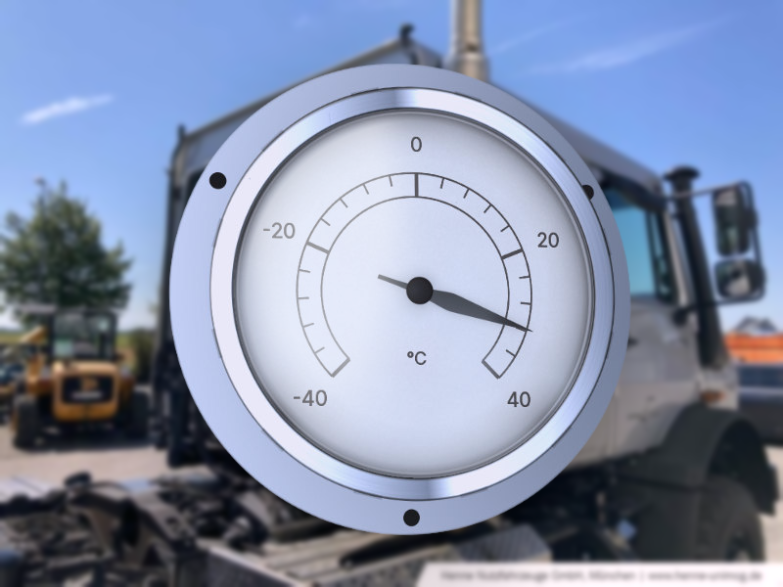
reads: value=32 unit=°C
